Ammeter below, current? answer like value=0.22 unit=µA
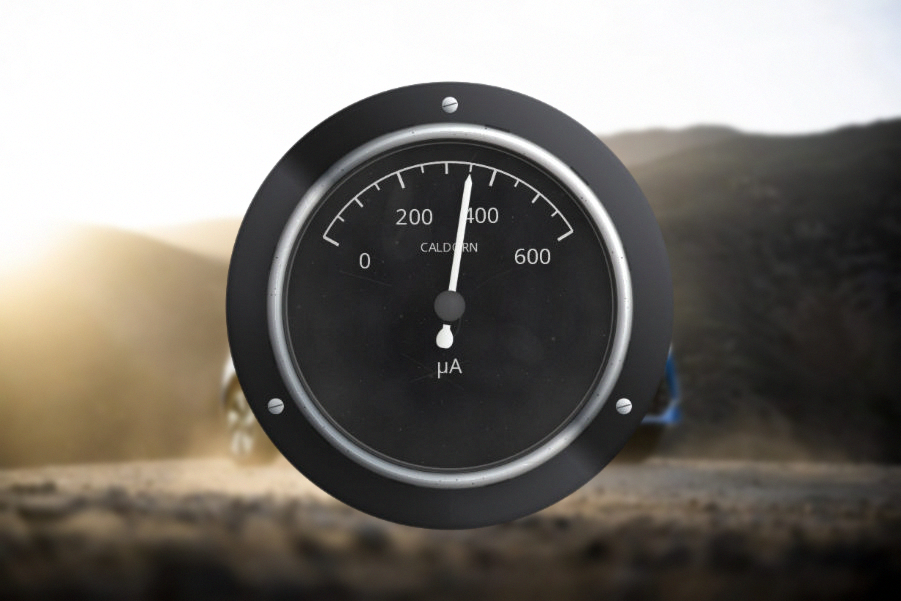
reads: value=350 unit=µA
